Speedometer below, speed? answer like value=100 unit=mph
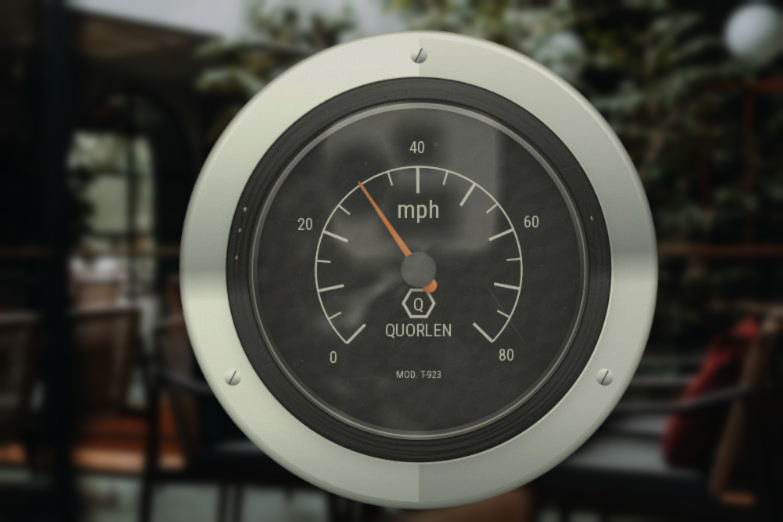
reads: value=30 unit=mph
